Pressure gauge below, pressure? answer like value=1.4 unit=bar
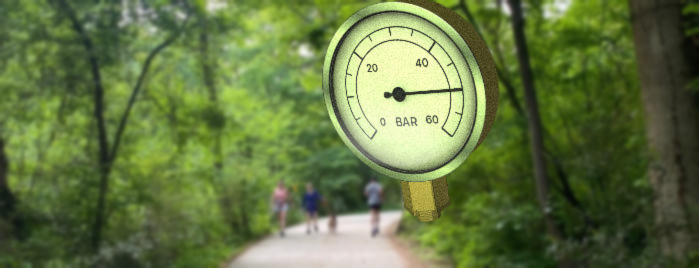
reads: value=50 unit=bar
